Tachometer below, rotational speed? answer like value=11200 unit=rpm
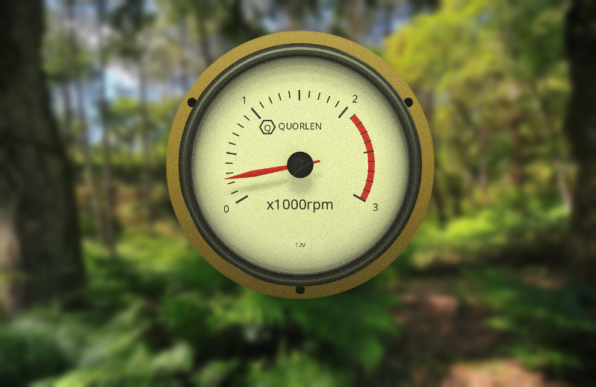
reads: value=250 unit=rpm
